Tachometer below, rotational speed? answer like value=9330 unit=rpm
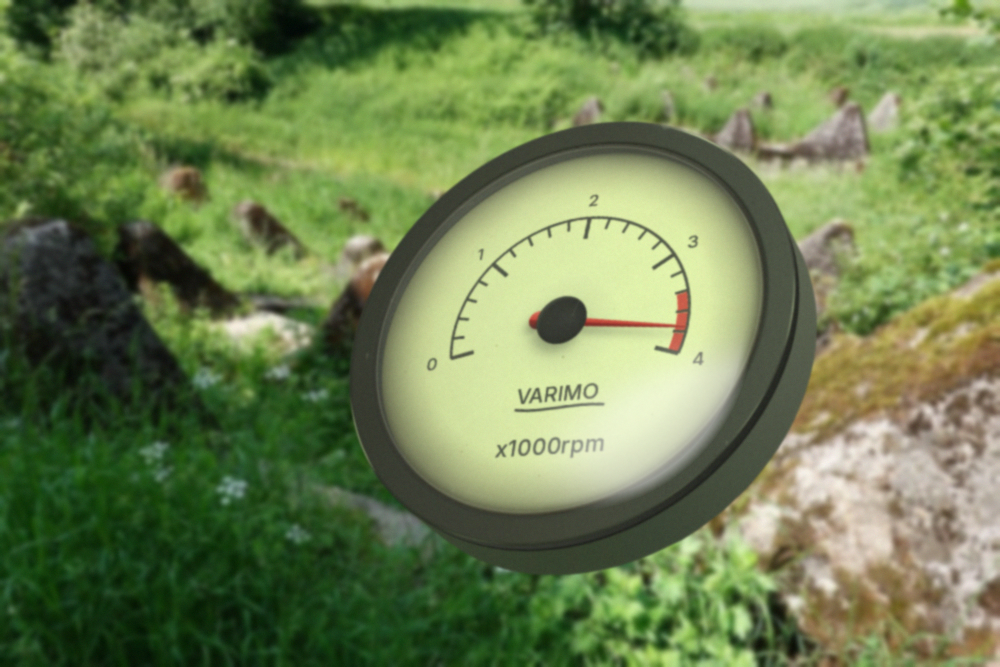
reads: value=3800 unit=rpm
